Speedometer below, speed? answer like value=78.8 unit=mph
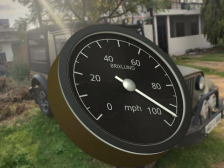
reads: value=95 unit=mph
